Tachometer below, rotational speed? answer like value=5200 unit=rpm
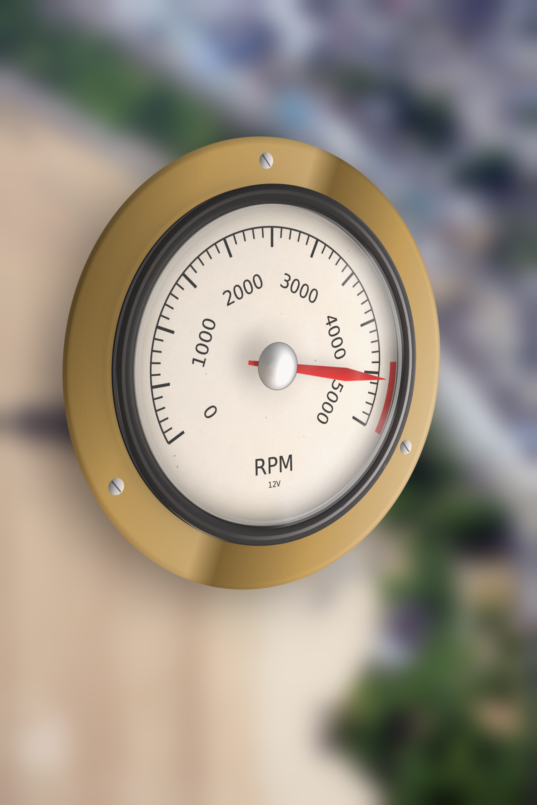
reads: value=4550 unit=rpm
